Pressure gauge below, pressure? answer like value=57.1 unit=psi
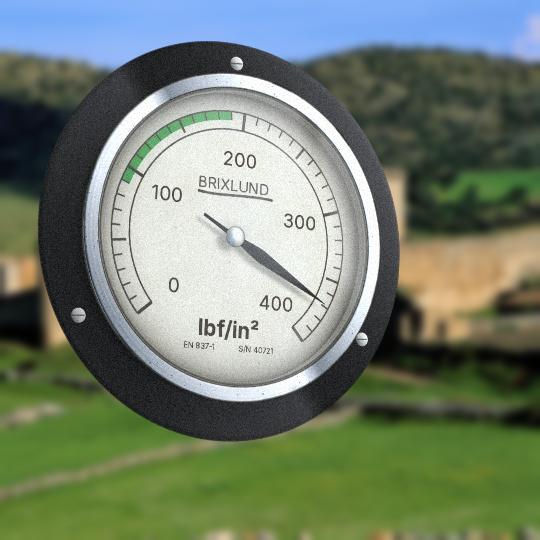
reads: value=370 unit=psi
